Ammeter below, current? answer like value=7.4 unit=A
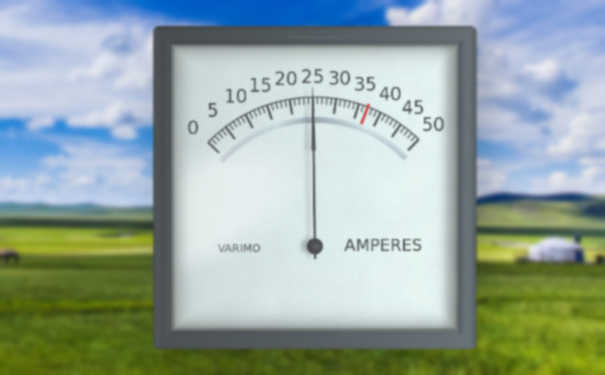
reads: value=25 unit=A
